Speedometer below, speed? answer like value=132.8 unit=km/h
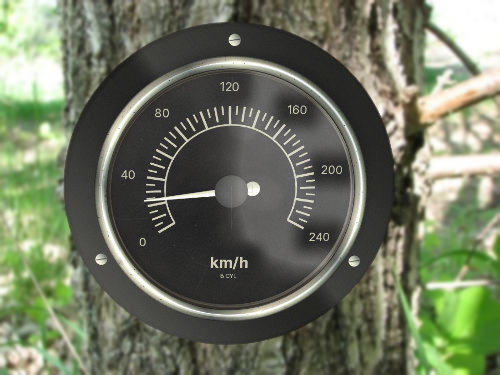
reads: value=25 unit=km/h
